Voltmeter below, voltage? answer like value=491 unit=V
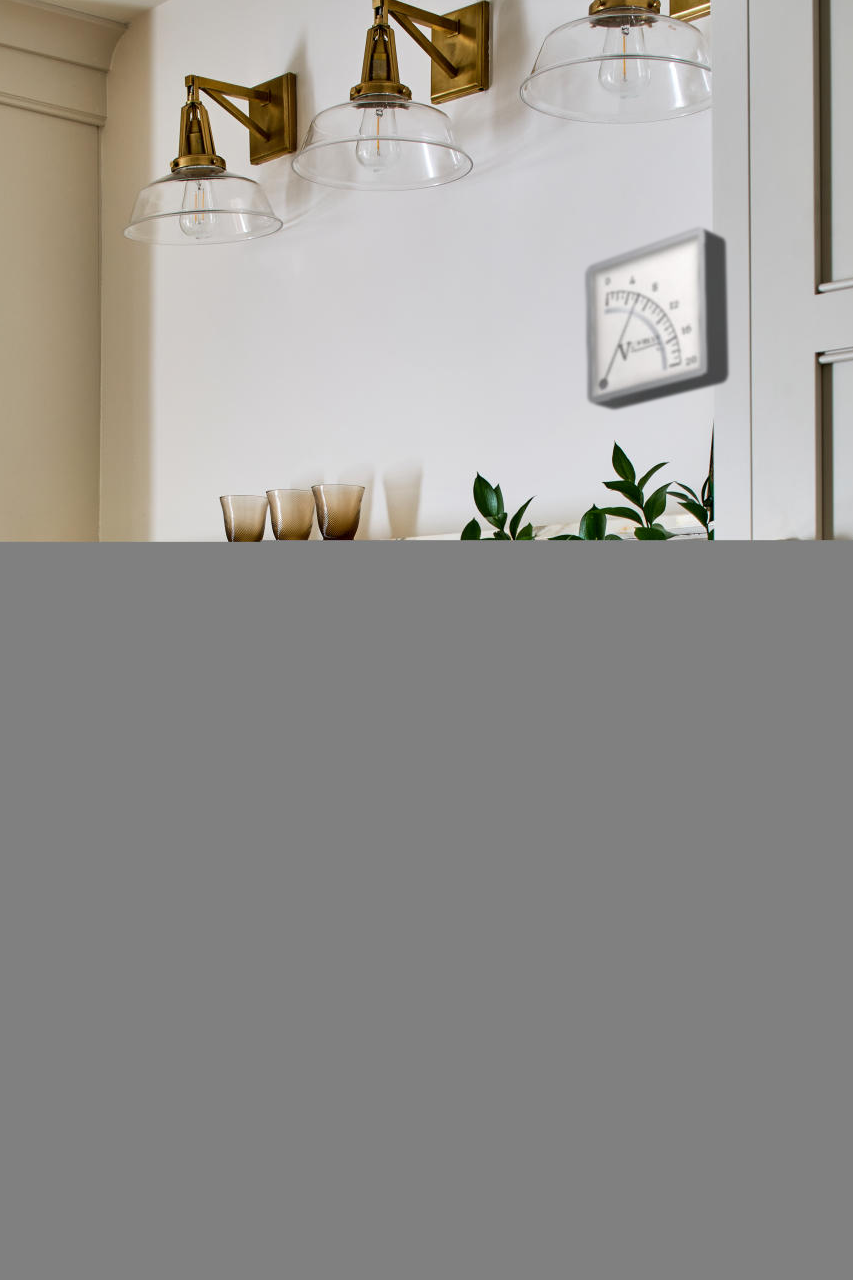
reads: value=6 unit=V
